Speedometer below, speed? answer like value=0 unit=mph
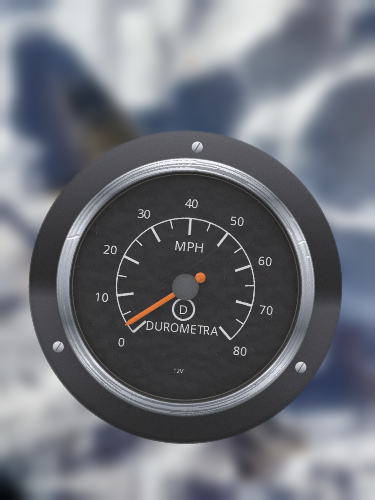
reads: value=2.5 unit=mph
